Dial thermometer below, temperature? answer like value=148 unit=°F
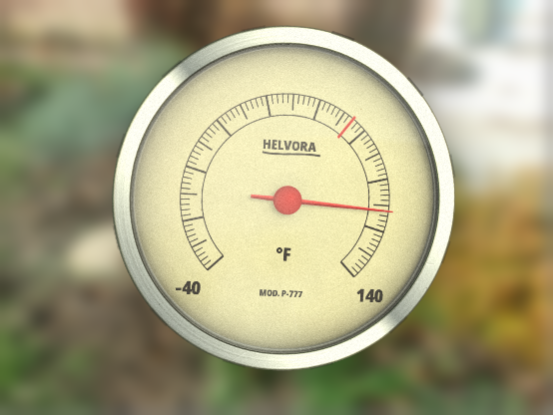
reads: value=112 unit=°F
